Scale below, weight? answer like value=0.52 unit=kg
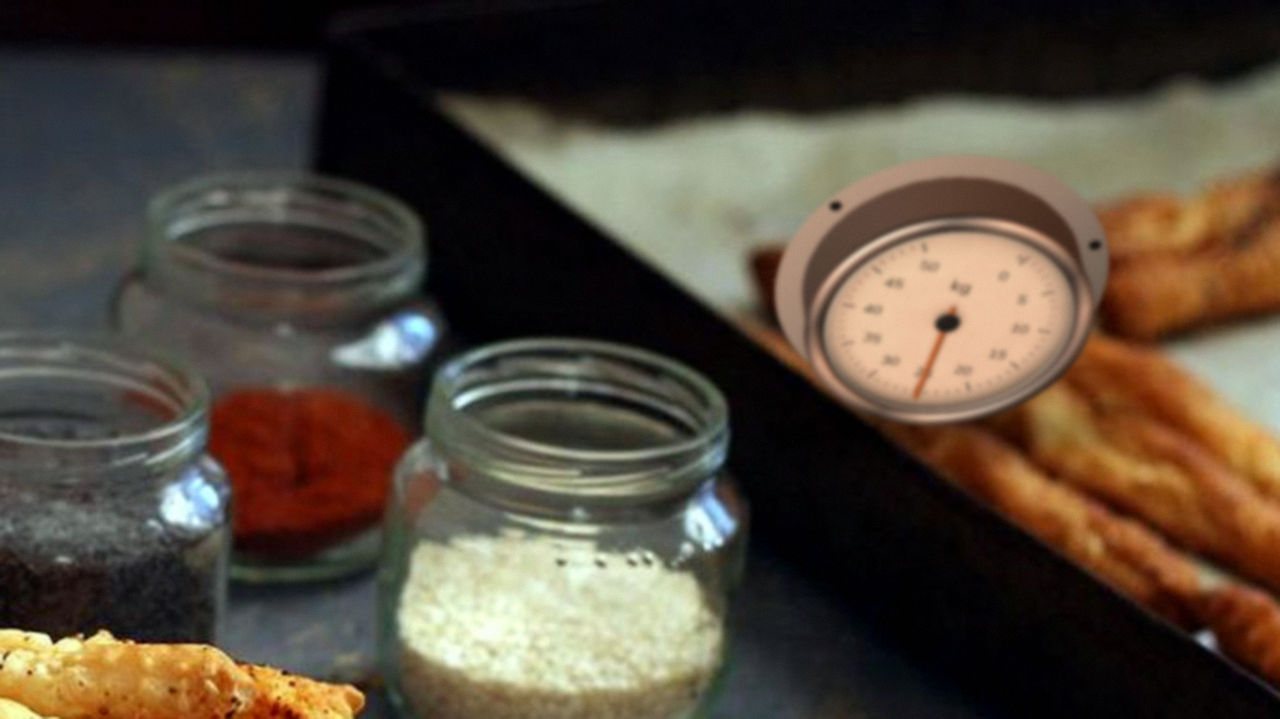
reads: value=25 unit=kg
